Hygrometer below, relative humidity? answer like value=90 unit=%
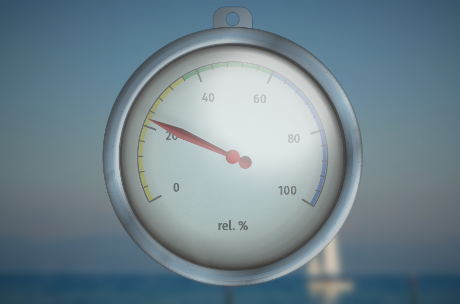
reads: value=22 unit=%
